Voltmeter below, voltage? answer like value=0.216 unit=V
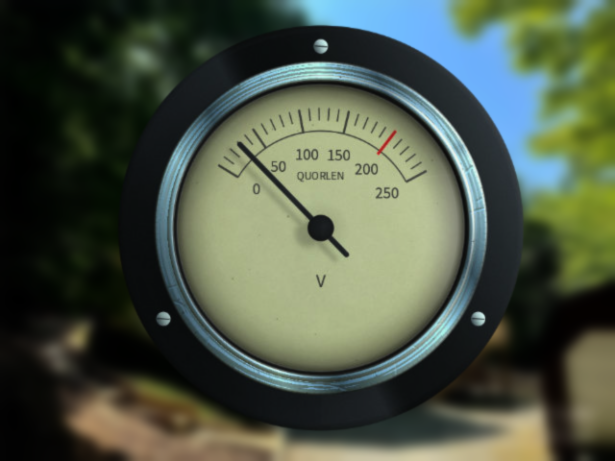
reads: value=30 unit=V
